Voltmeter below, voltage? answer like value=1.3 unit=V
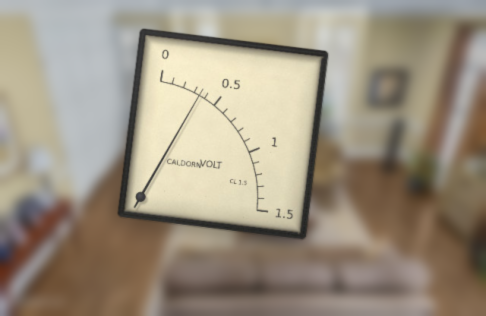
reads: value=0.35 unit=V
